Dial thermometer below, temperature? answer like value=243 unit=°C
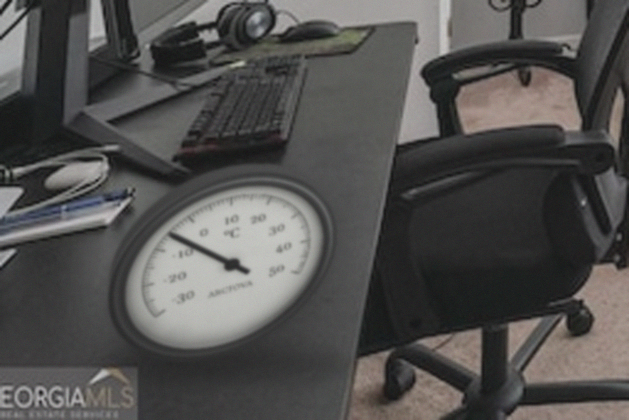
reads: value=-5 unit=°C
